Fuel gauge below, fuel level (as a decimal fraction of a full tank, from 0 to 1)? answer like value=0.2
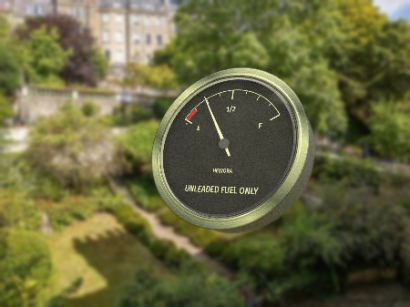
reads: value=0.25
